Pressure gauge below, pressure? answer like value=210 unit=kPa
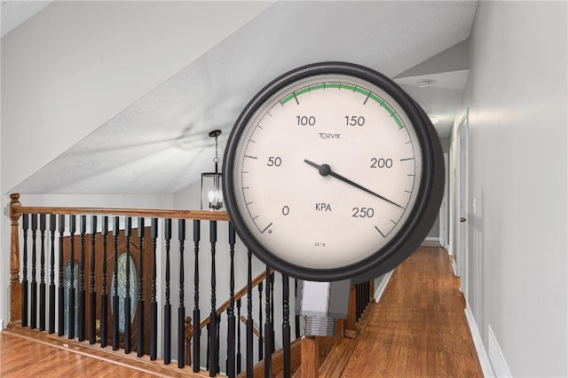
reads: value=230 unit=kPa
